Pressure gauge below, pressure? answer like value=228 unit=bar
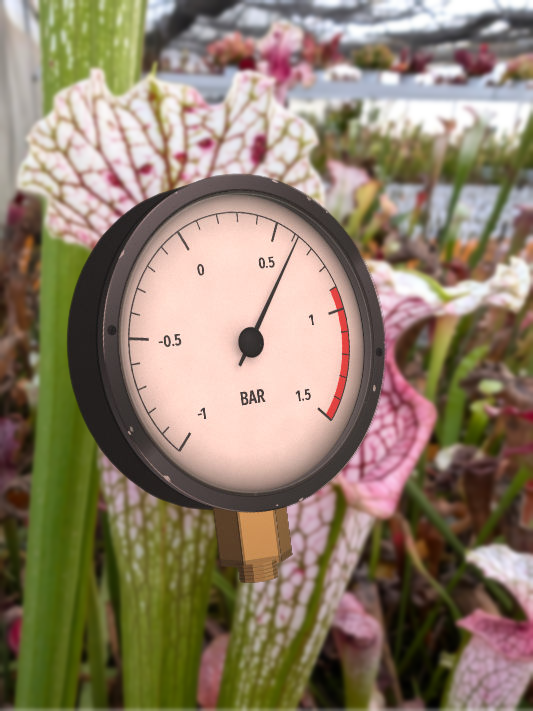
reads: value=0.6 unit=bar
